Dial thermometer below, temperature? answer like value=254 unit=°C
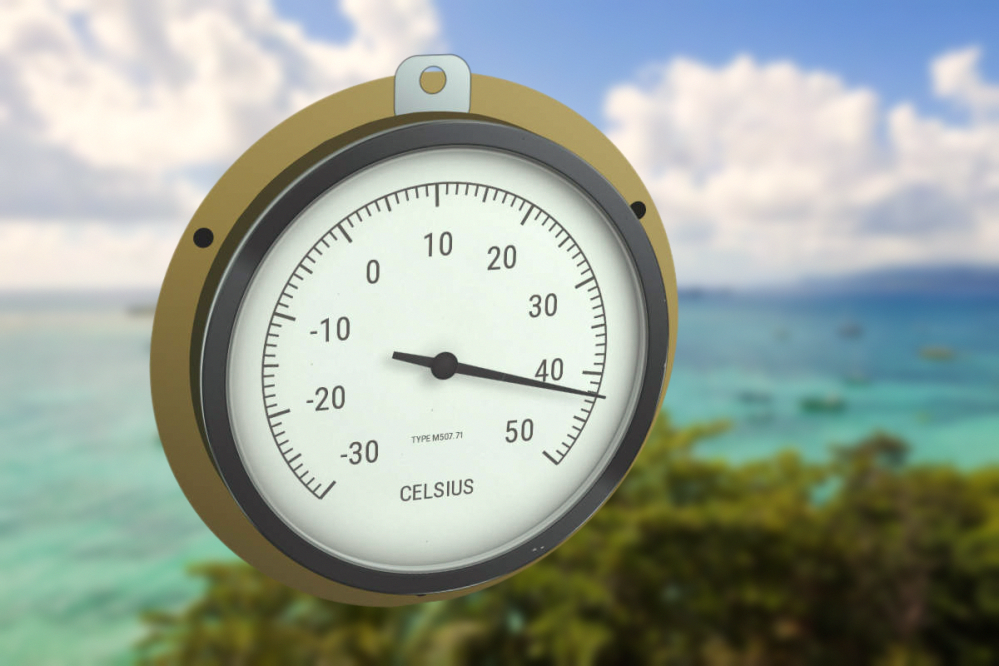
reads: value=42 unit=°C
